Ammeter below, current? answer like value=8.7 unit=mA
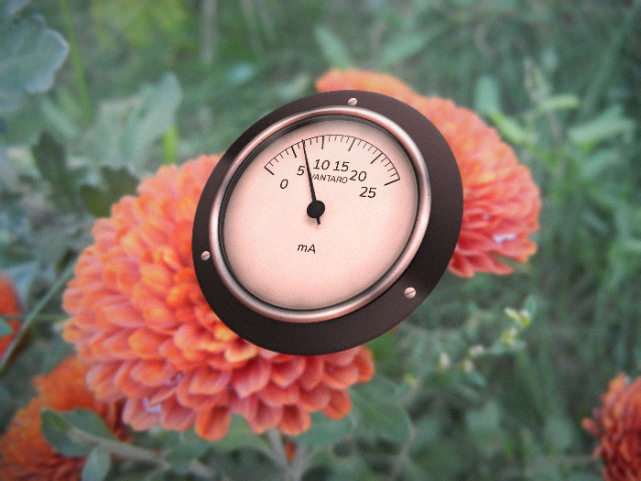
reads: value=7 unit=mA
